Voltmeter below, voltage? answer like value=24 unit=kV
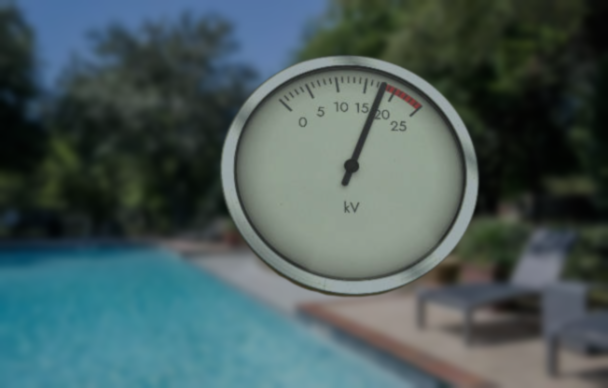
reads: value=18 unit=kV
